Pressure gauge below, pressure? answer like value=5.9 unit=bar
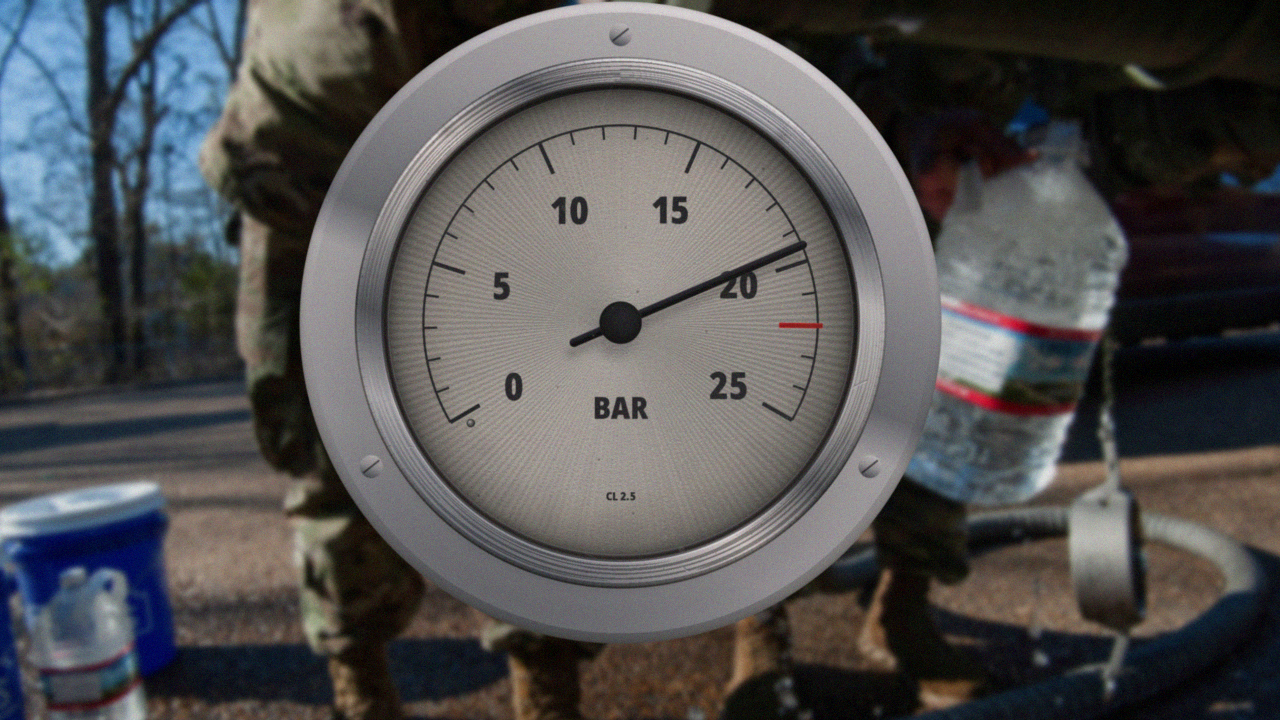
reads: value=19.5 unit=bar
